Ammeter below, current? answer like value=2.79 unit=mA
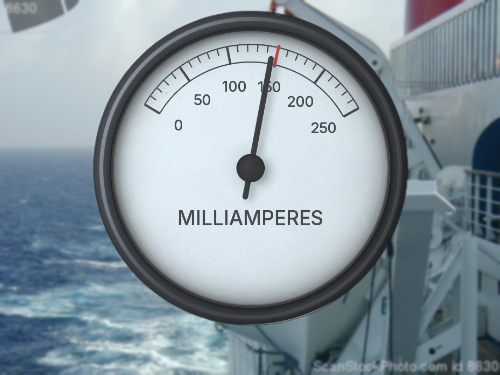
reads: value=145 unit=mA
